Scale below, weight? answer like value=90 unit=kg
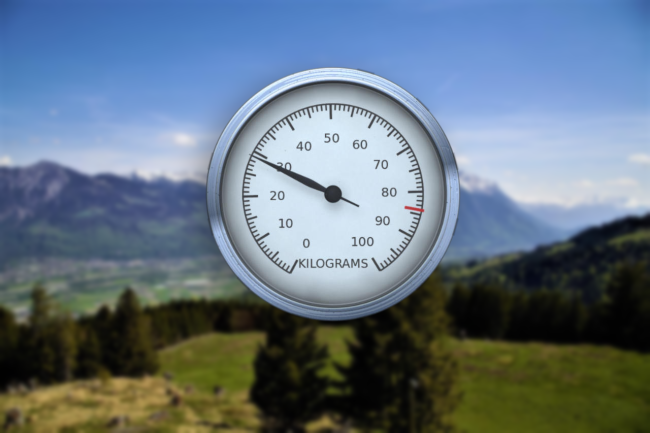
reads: value=29 unit=kg
